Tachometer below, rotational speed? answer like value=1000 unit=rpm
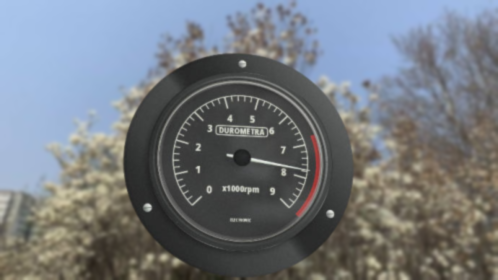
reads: value=7800 unit=rpm
